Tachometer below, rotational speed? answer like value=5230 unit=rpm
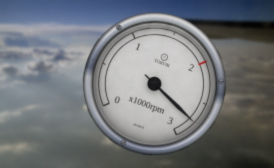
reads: value=2750 unit=rpm
